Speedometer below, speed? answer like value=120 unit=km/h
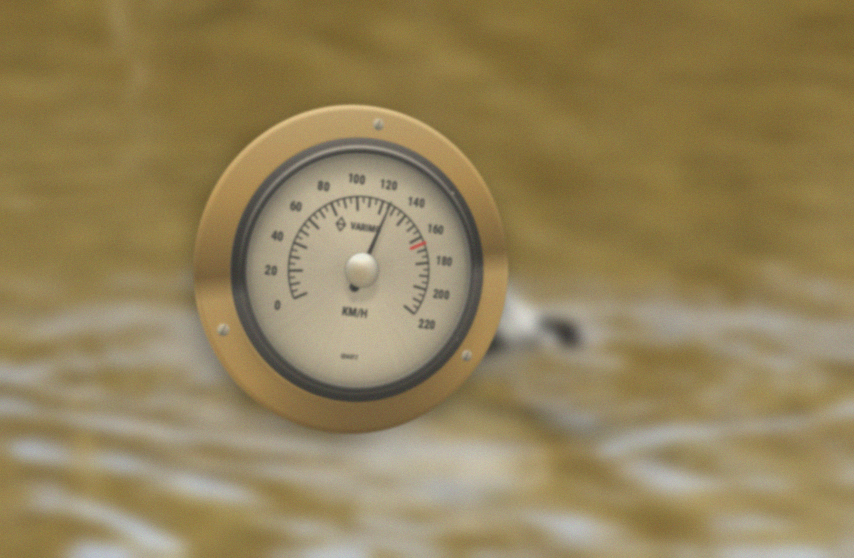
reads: value=125 unit=km/h
